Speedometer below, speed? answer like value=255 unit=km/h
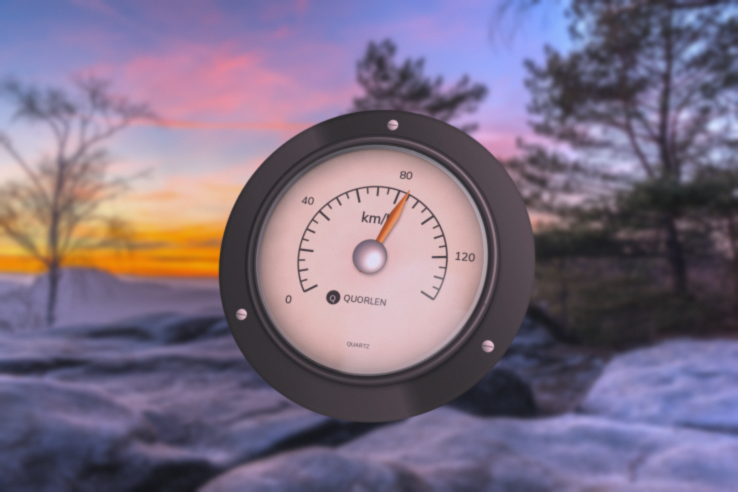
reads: value=85 unit=km/h
